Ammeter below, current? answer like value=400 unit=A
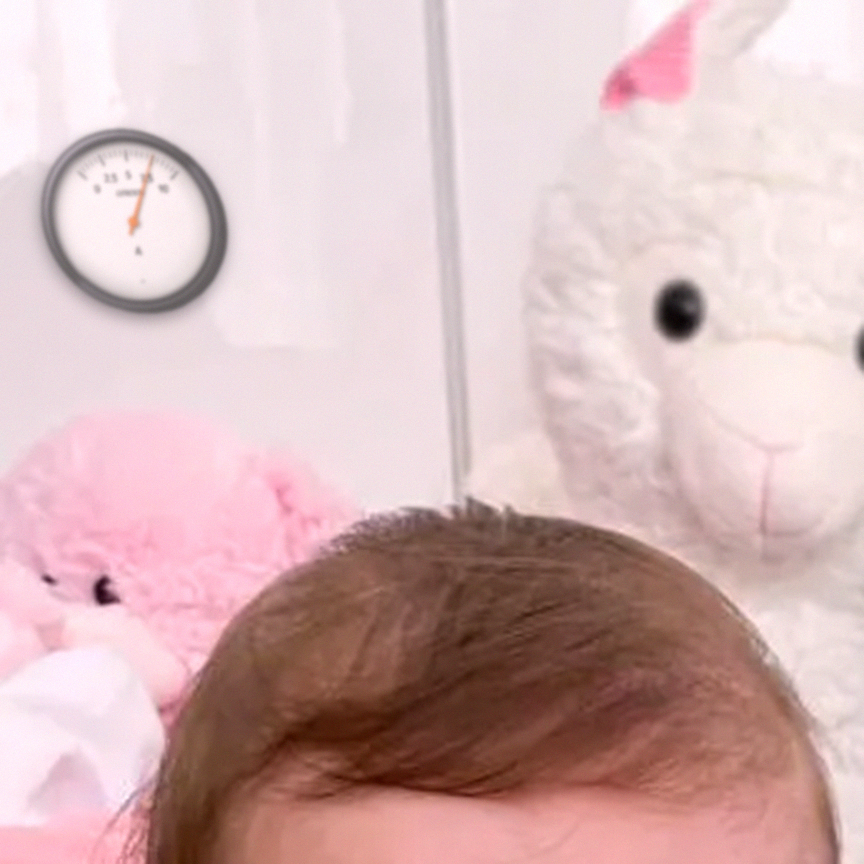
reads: value=7.5 unit=A
